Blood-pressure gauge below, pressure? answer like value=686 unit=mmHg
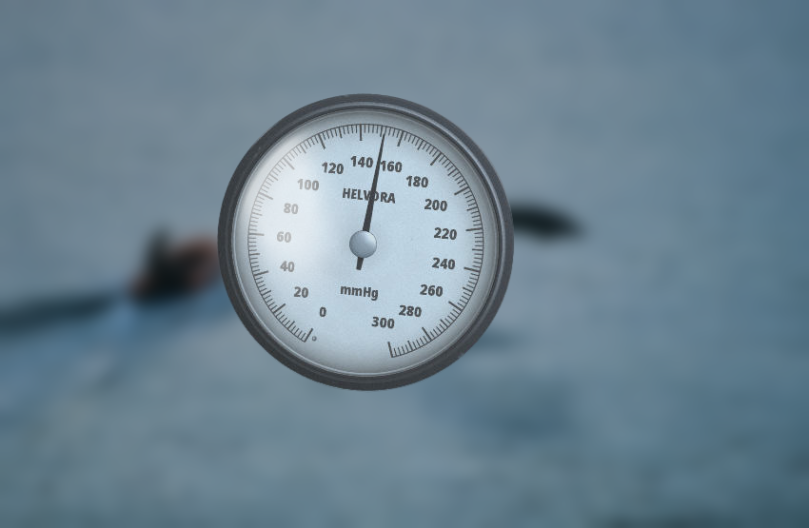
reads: value=152 unit=mmHg
